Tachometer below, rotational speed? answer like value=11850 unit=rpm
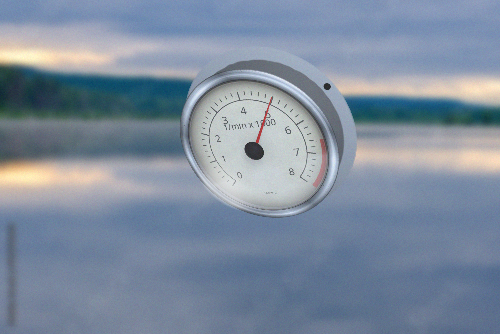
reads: value=5000 unit=rpm
